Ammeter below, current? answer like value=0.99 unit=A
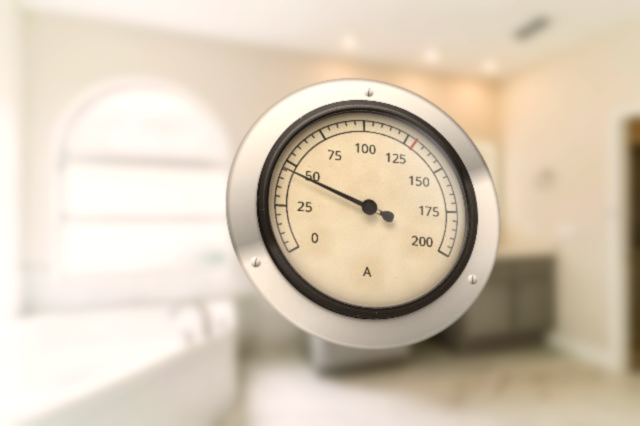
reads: value=45 unit=A
